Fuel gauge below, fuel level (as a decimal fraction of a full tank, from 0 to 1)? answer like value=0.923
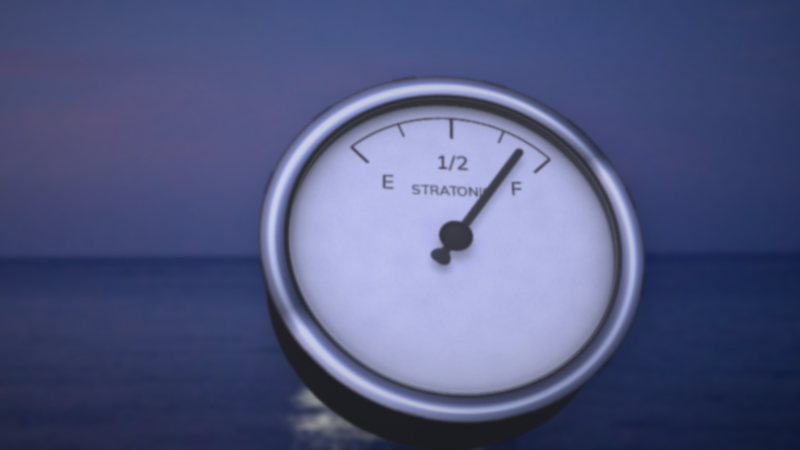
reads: value=0.875
